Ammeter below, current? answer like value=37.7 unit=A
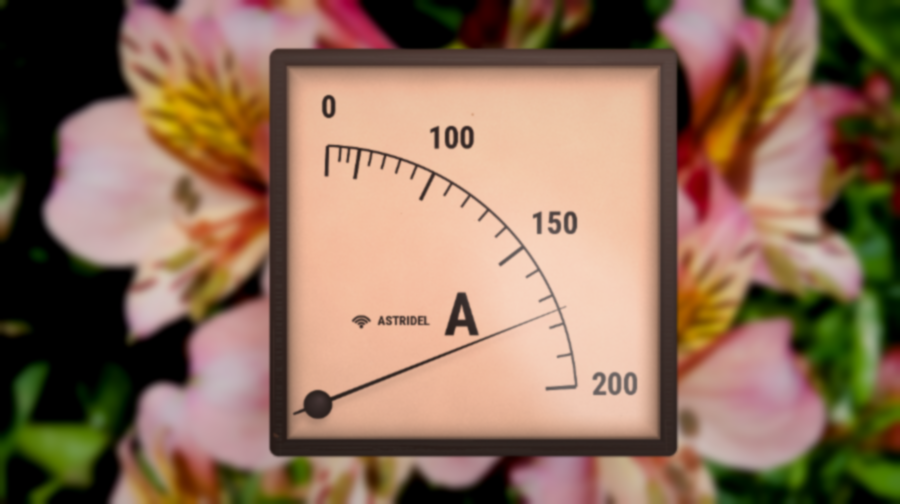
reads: value=175 unit=A
